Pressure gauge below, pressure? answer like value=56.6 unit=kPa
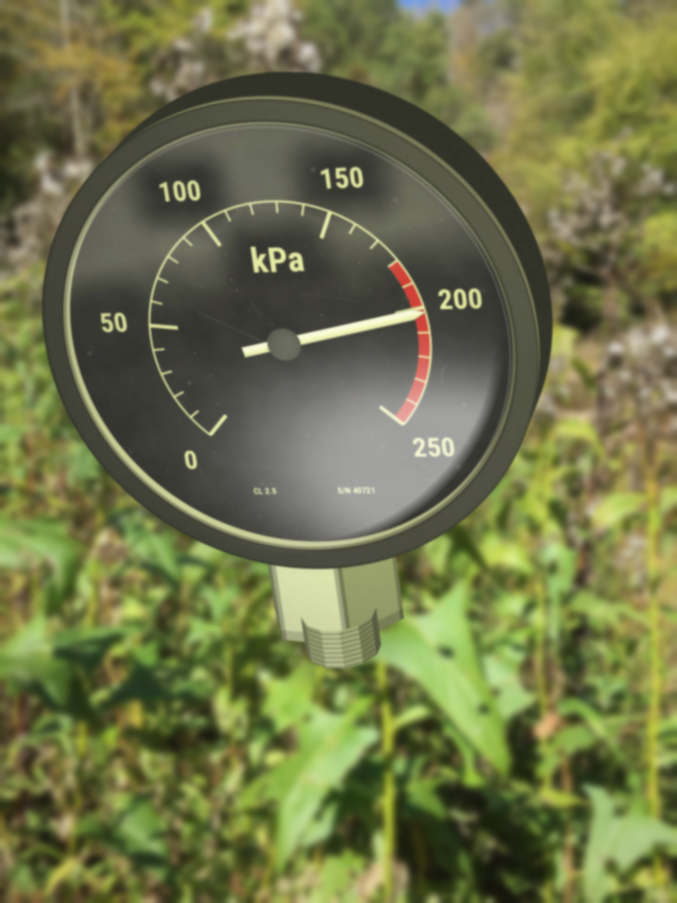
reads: value=200 unit=kPa
